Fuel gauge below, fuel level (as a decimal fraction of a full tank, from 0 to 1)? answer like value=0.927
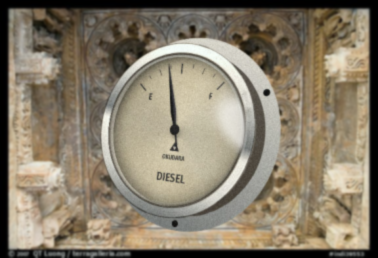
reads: value=0.375
